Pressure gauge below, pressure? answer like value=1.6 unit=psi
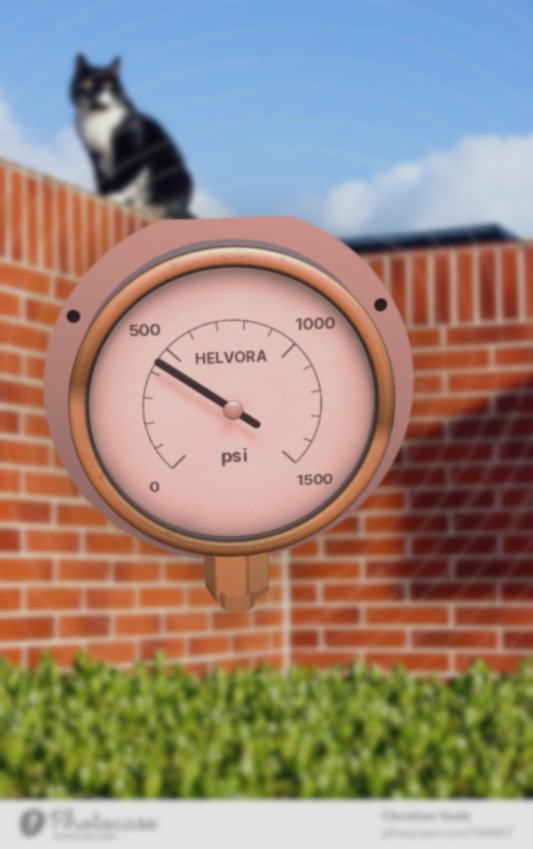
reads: value=450 unit=psi
